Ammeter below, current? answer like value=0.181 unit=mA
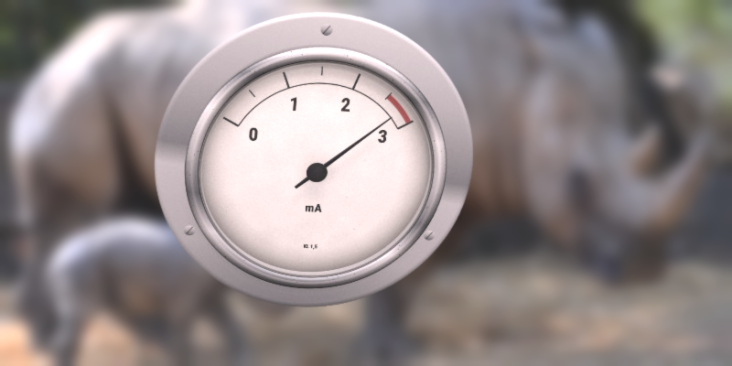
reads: value=2.75 unit=mA
